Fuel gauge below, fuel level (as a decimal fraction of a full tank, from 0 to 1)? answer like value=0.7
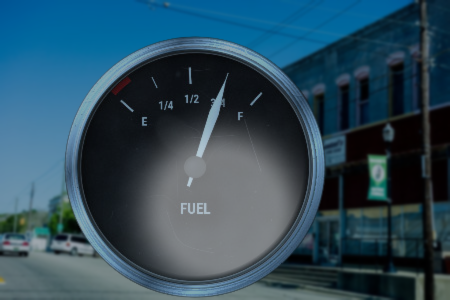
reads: value=0.75
